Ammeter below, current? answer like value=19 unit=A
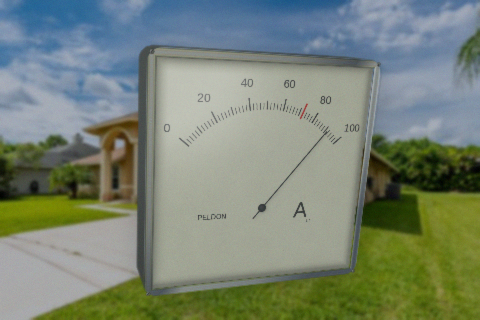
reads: value=90 unit=A
